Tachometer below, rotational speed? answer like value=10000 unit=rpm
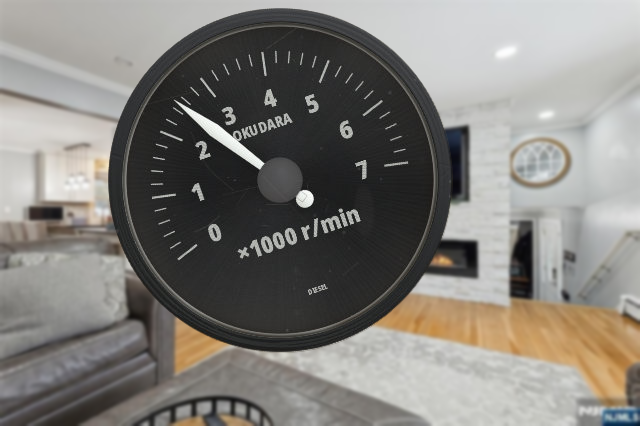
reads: value=2500 unit=rpm
